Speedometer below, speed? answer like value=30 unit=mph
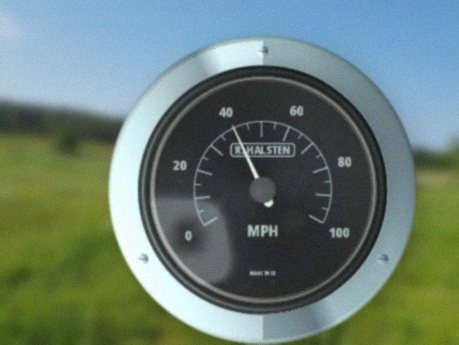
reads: value=40 unit=mph
